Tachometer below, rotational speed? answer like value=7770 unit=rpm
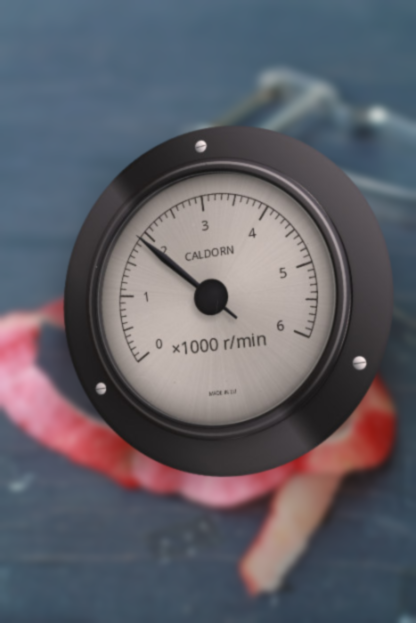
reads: value=1900 unit=rpm
